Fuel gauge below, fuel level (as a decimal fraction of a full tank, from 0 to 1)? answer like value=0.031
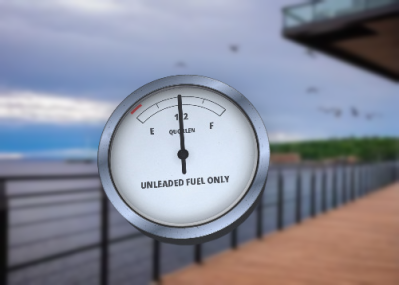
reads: value=0.5
